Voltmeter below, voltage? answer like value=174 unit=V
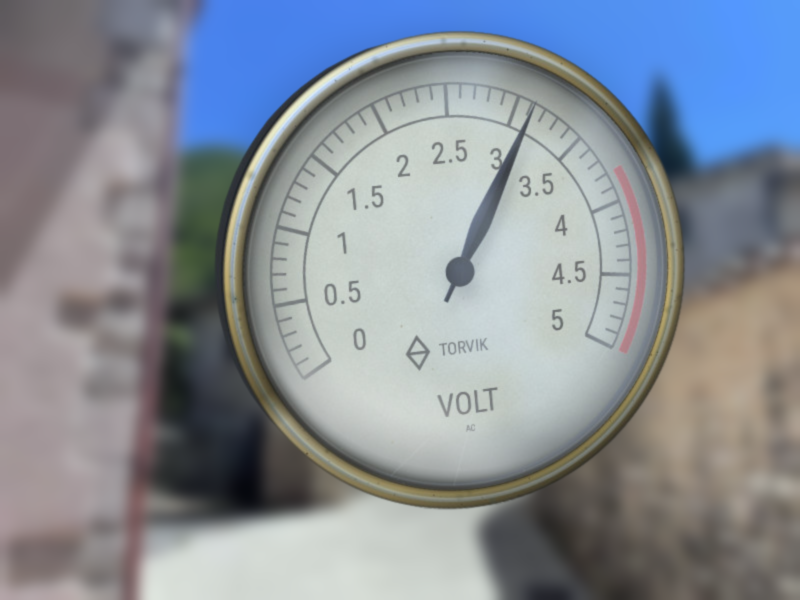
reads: value=3.1 unit=V
